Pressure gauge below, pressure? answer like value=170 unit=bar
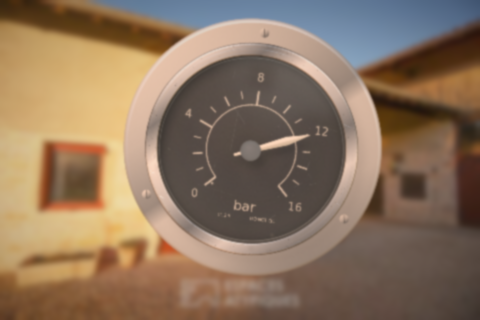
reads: value=12 unit=bar
